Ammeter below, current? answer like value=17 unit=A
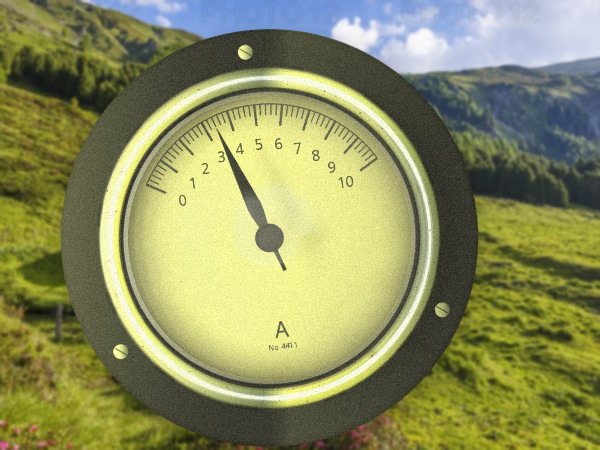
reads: value=3.4 unit=A
